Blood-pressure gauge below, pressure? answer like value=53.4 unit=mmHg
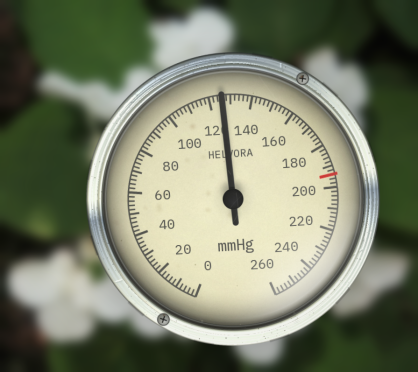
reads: value=126 unit=mmHg
